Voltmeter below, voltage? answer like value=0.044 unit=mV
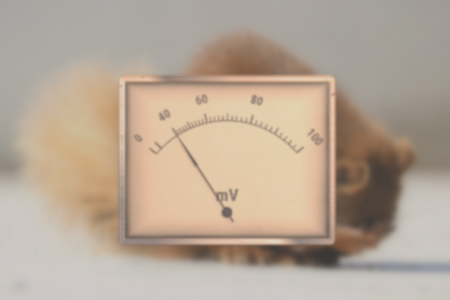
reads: value=40 unit=mV
